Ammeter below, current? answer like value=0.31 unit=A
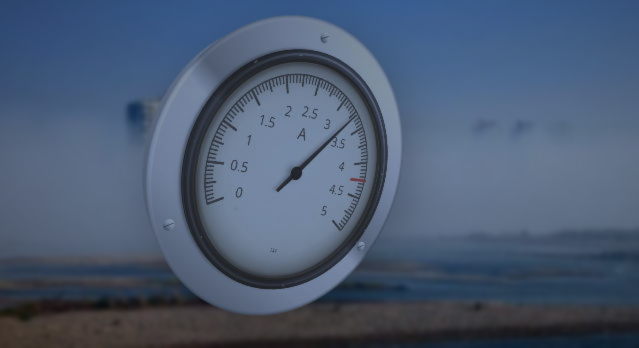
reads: value=3.25 unit=A
